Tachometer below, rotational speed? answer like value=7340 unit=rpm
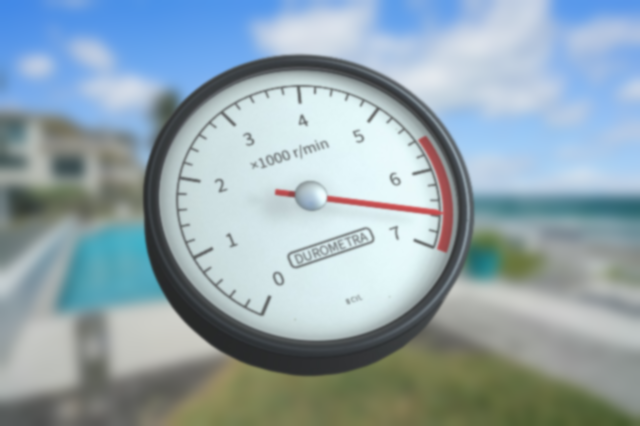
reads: value=6600 unit=rpm
